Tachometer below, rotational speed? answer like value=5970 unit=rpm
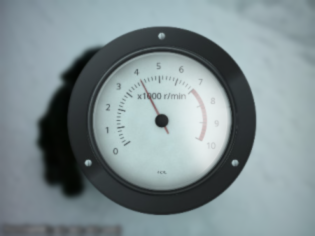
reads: value=4000 unit=rpm
